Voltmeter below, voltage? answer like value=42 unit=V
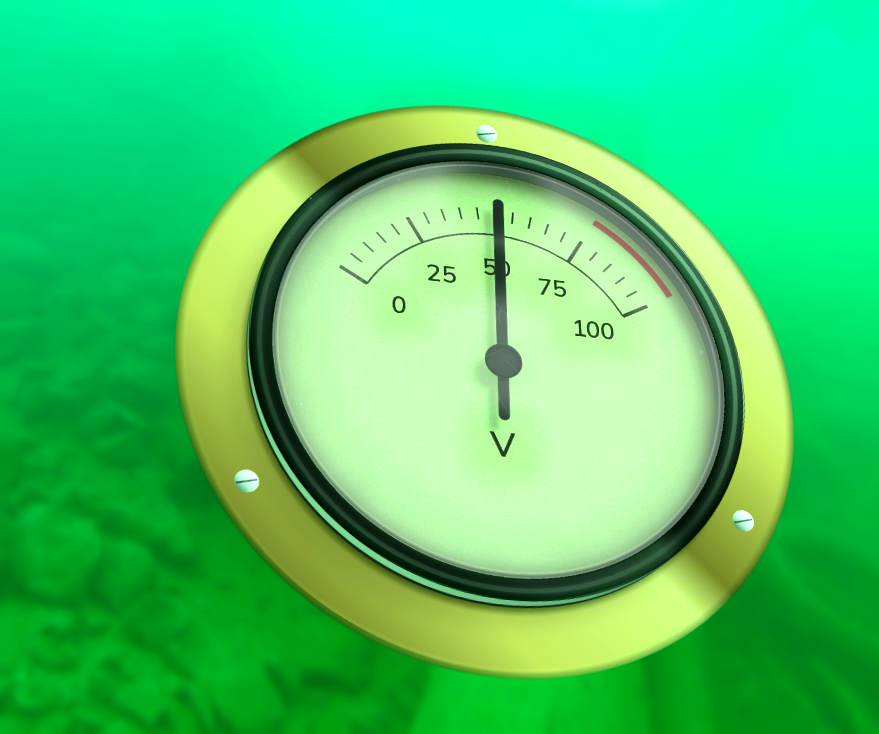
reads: value=50 unit=V
